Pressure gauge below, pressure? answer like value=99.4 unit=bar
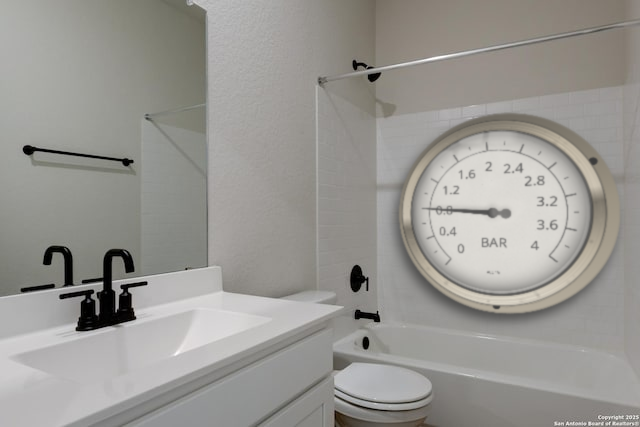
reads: value=0.8 unit=bar
